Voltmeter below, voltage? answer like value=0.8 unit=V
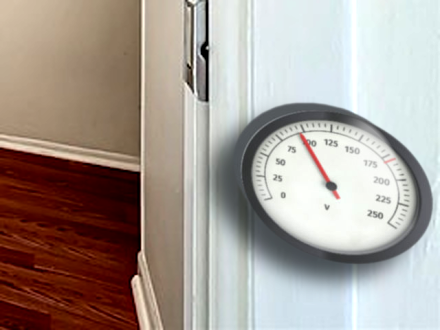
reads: value=95 unit=V
